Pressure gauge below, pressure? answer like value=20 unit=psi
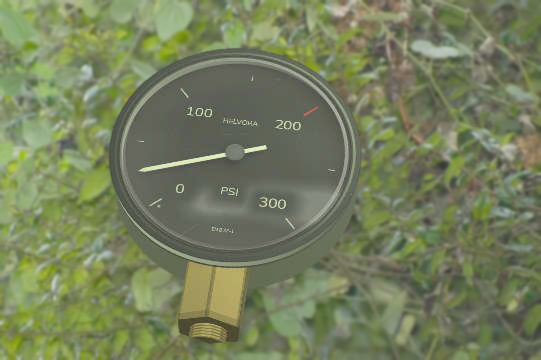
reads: value=25 unit=psi
